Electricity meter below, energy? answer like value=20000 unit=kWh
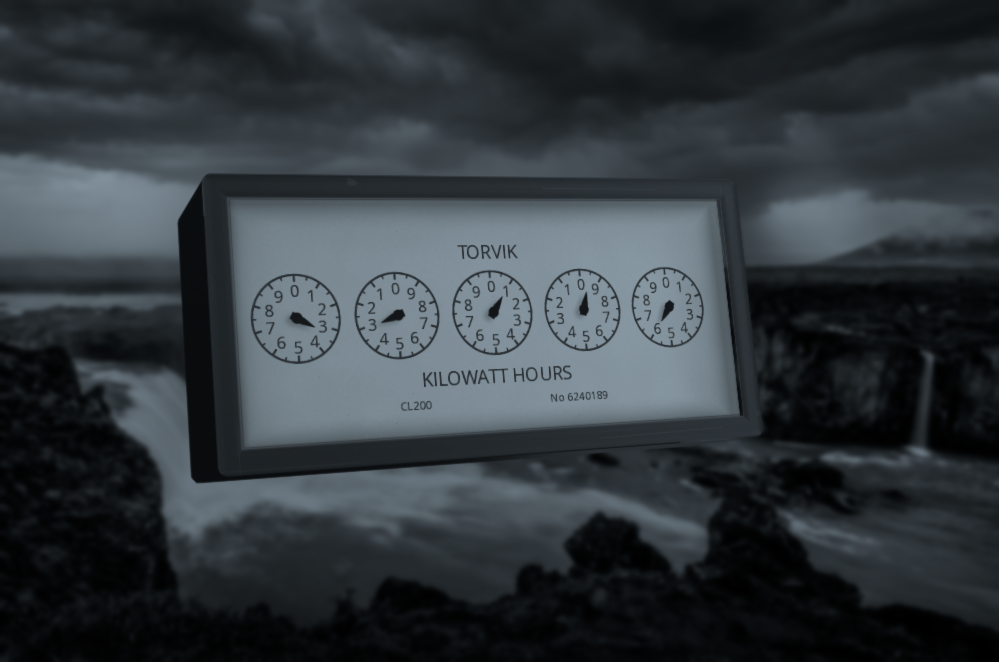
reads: value=33096 unit=kWh
